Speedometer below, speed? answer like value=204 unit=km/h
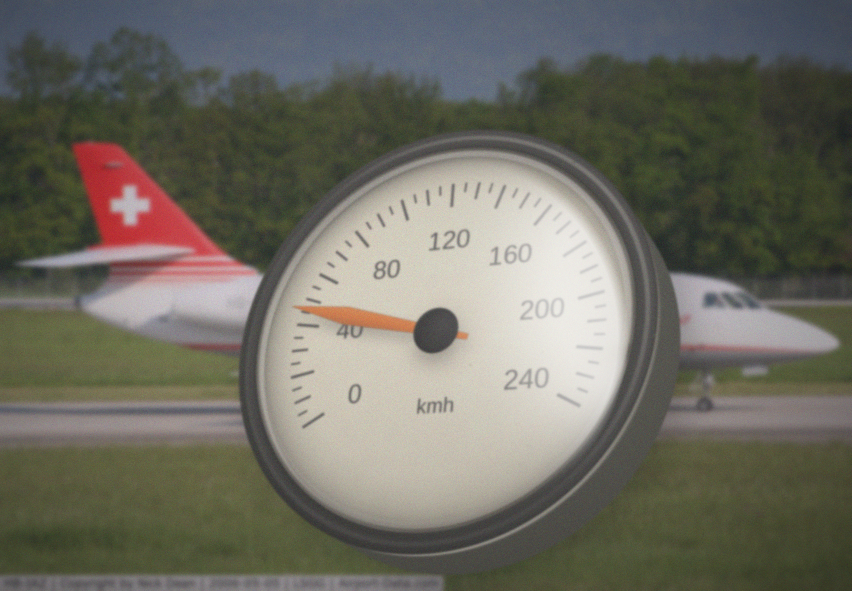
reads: value=45 unit=km/h
